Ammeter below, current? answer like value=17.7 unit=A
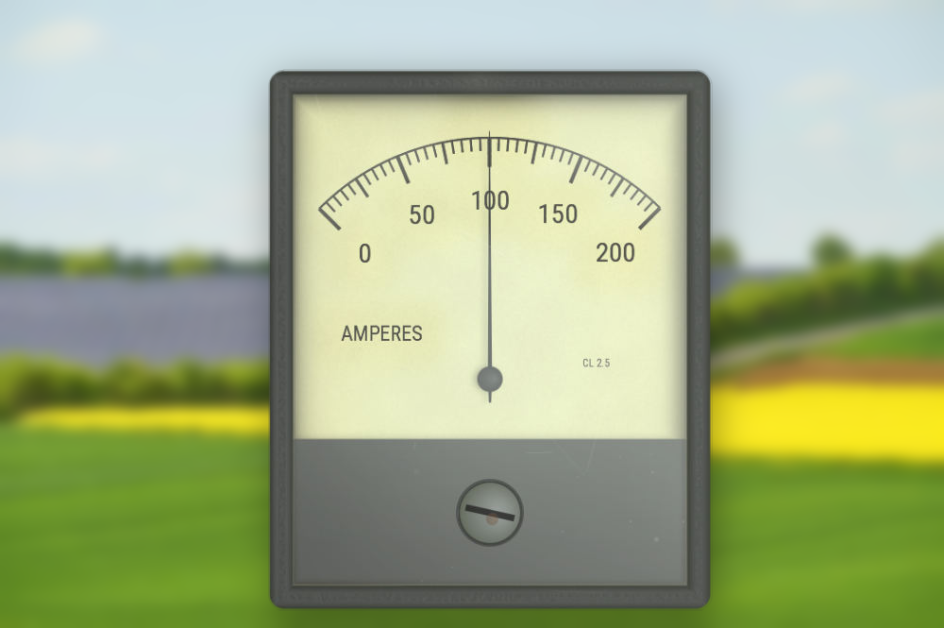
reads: value=100 unit=A
